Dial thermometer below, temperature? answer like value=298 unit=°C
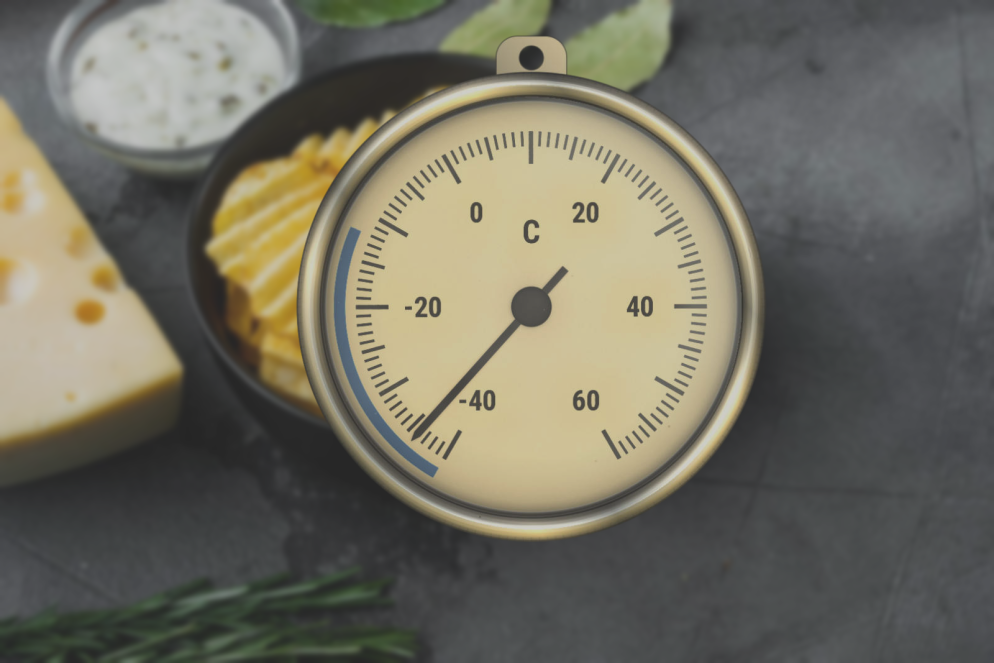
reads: value=-36 unit=°C
